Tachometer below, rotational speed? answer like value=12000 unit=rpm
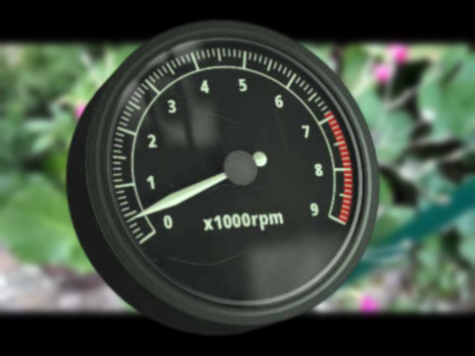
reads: value=400 unit=rpm
